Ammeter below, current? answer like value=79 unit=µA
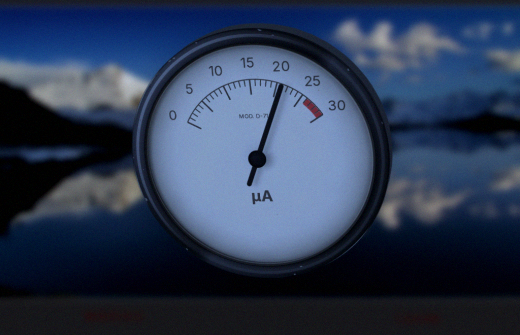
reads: value=21 unit=µA
